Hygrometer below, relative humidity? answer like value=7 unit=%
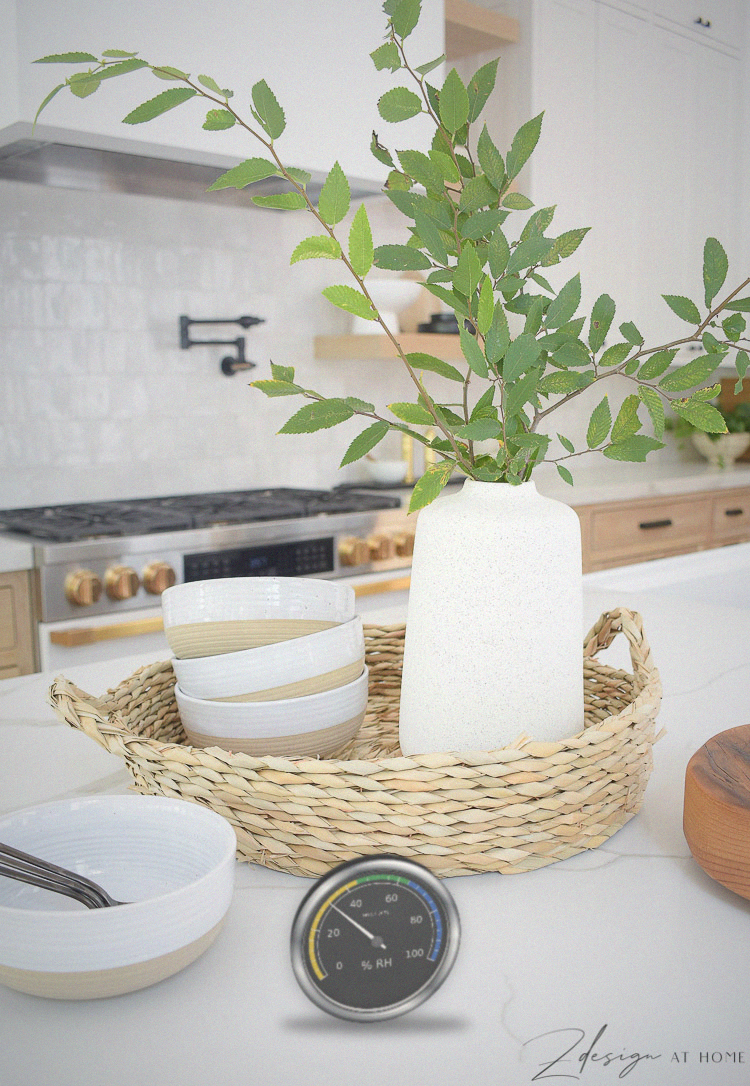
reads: value=32 unit=%
